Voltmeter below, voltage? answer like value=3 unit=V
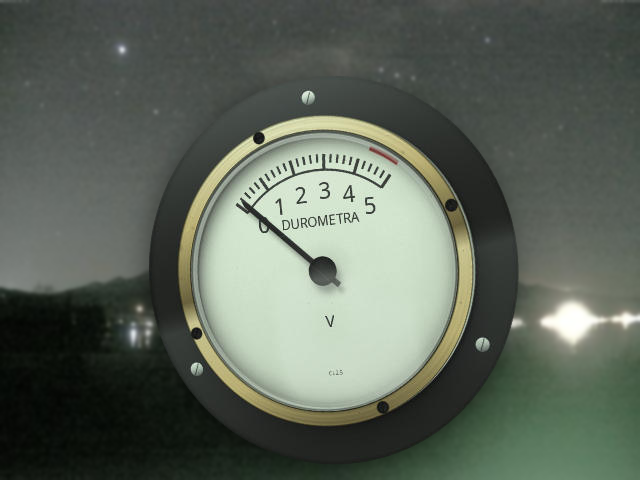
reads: value=0.2 unit=V
